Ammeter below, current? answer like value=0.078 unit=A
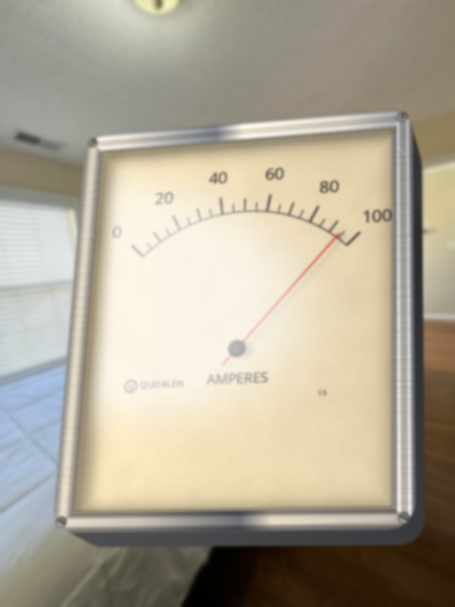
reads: value=95 unit=A
